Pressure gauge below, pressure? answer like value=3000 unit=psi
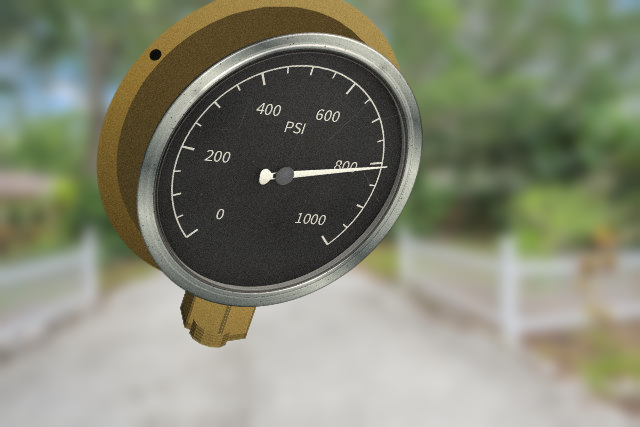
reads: value=800 unit=psi
